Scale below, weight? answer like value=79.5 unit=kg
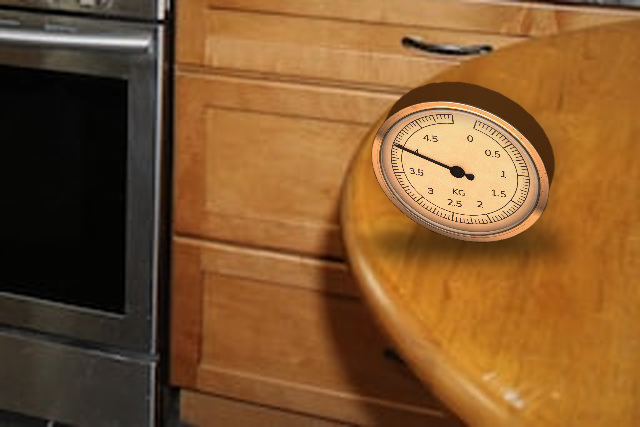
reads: value=4 unit=kg
